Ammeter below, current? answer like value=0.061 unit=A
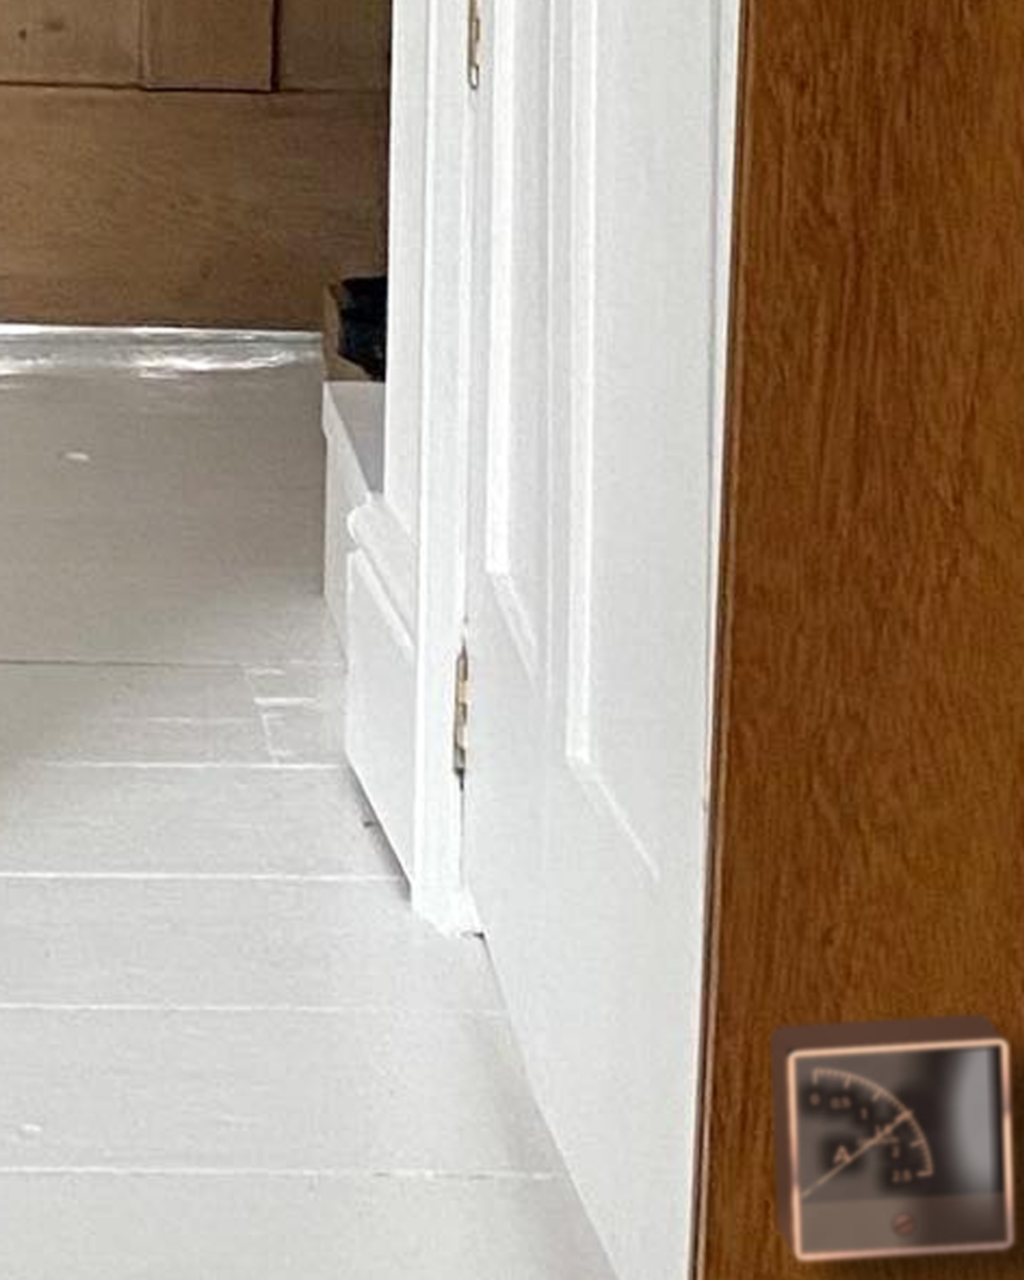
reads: value=1.5 unit=A
